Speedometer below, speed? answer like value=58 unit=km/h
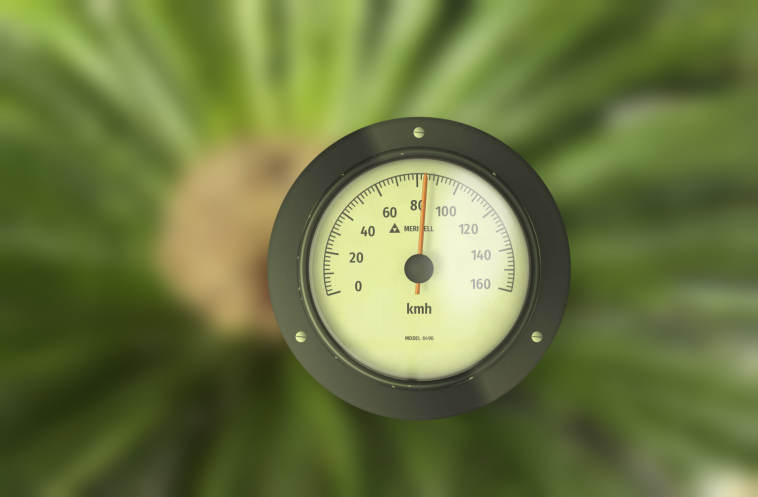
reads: value=84 unit=km/h
